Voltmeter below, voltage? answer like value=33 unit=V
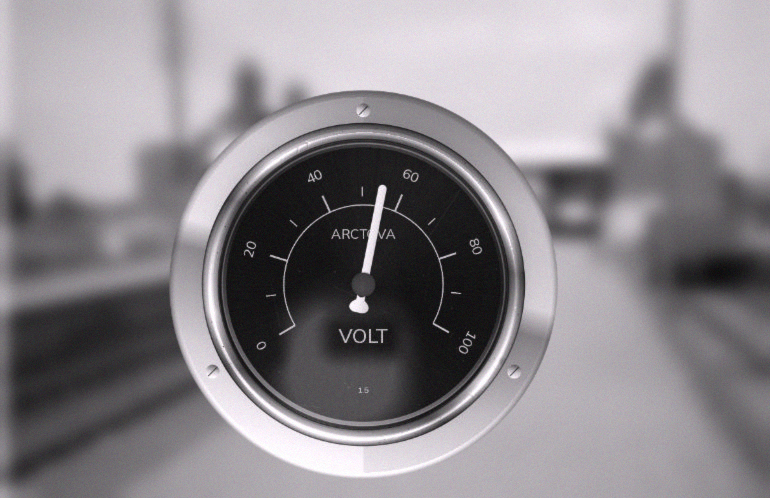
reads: value=55 unit=V
